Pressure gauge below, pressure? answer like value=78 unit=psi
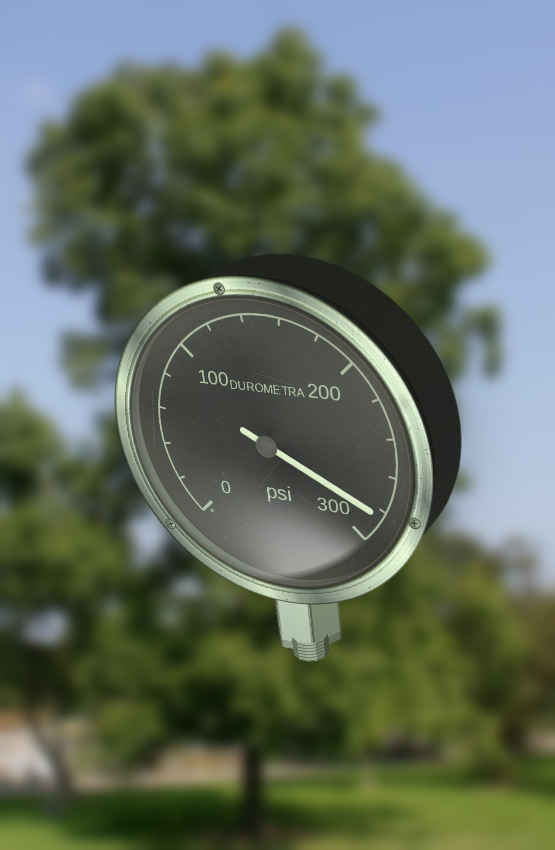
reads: value=280 unit=psi
